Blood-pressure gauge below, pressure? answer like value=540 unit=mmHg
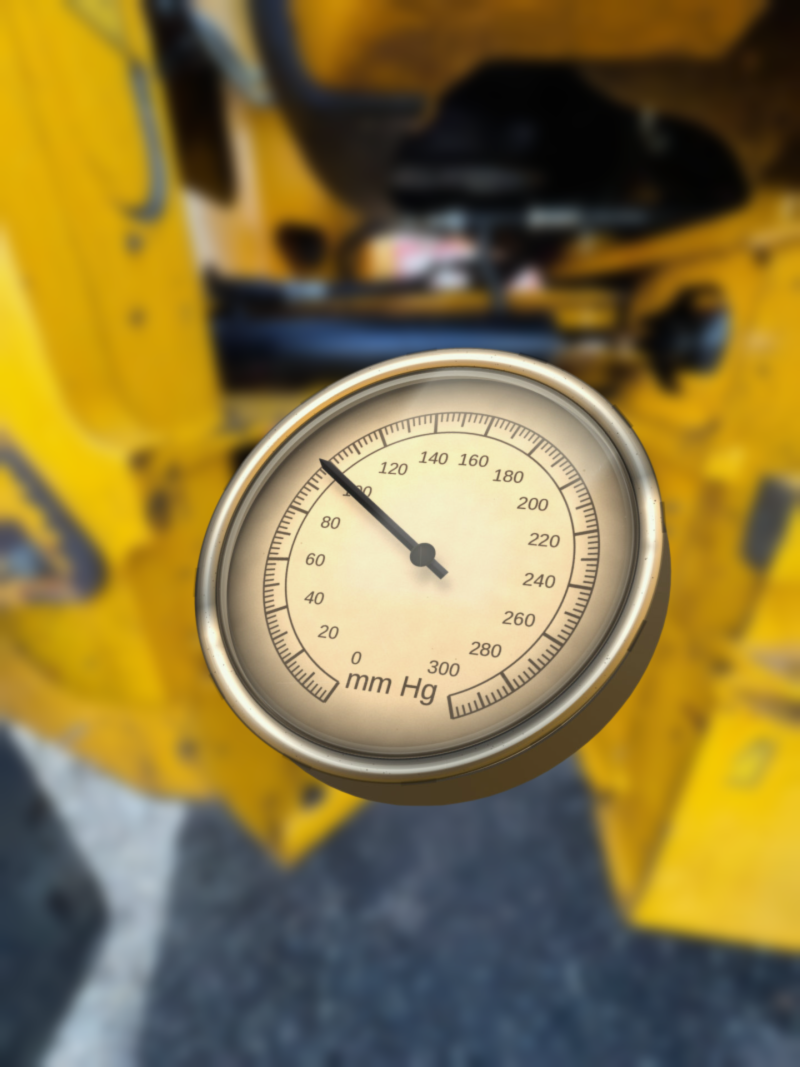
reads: value=98 unit=mmHg
